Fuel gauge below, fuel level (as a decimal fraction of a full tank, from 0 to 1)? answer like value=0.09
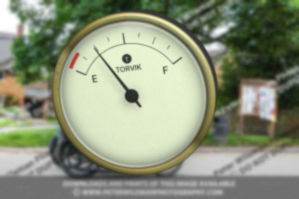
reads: value=0.25
